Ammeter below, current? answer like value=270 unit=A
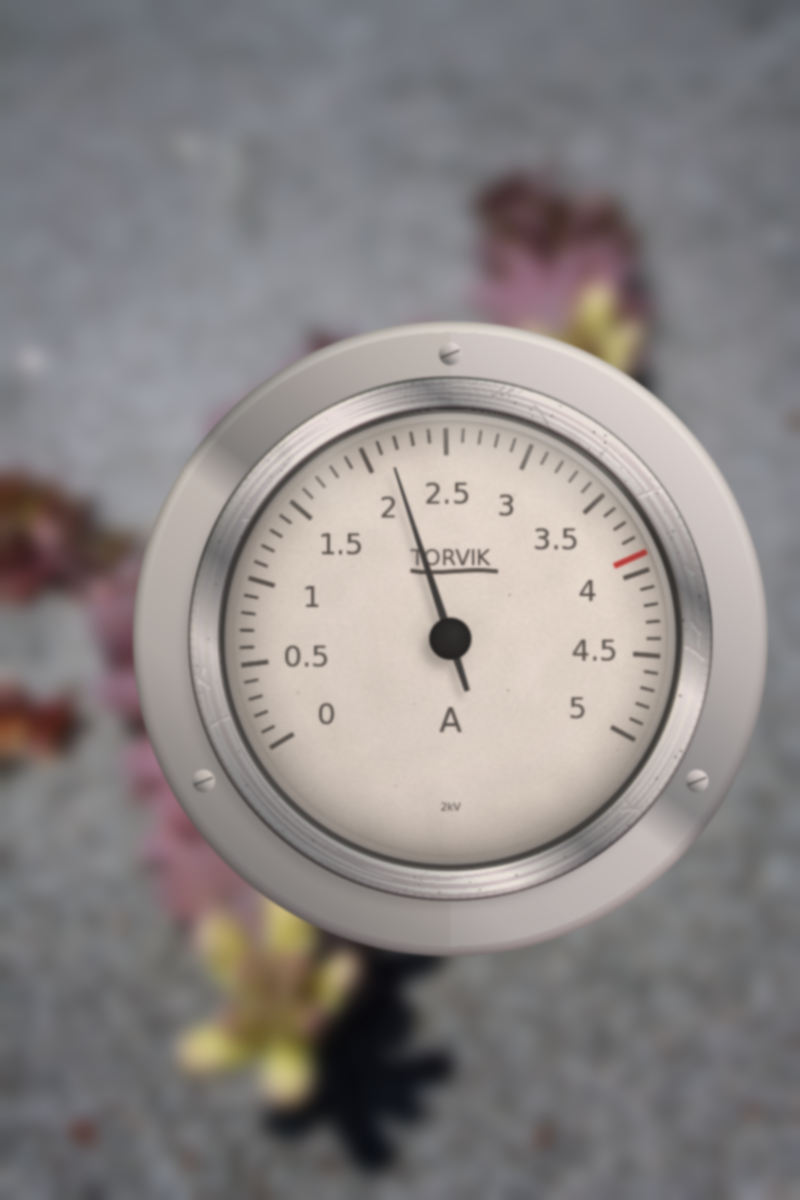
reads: value=2.15 unit=A
